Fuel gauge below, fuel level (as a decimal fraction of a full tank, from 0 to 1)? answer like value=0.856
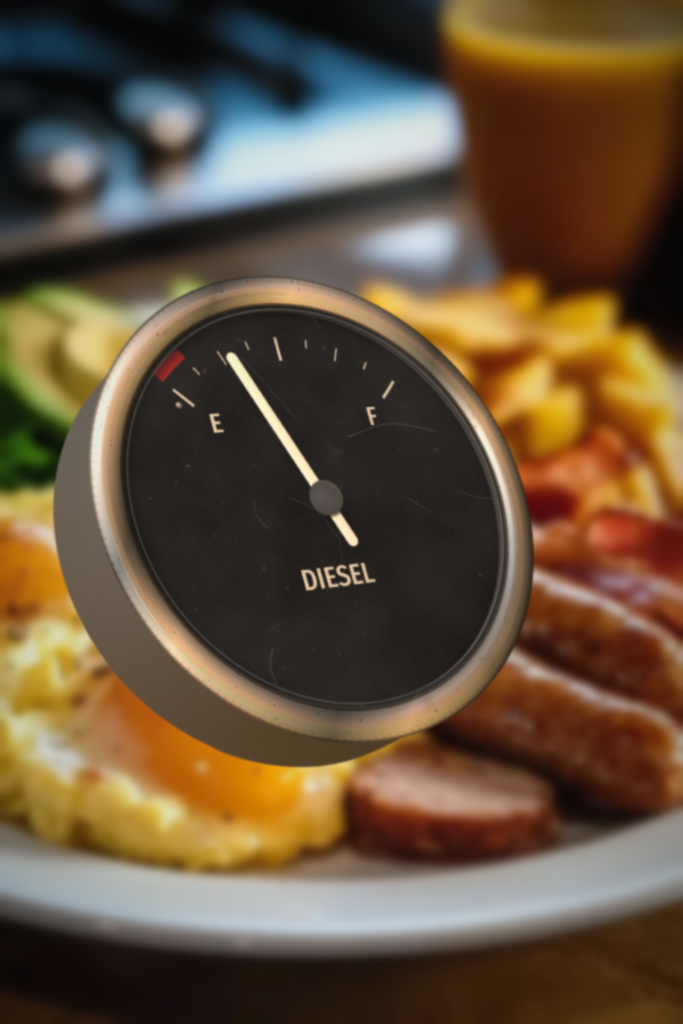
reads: value=0.25
